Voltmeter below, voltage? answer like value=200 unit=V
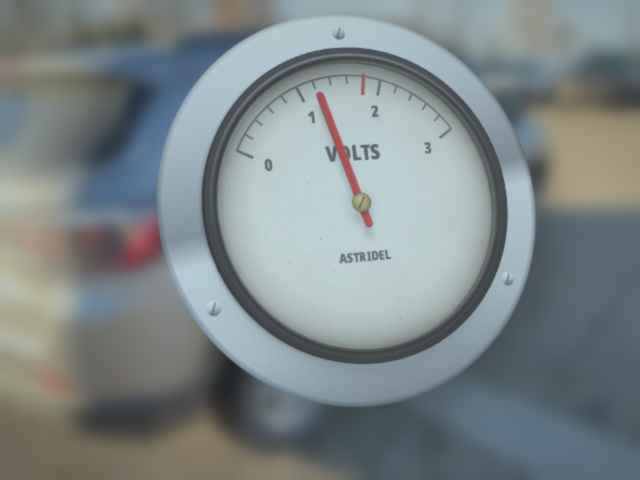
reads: value=1.2 unit=V
